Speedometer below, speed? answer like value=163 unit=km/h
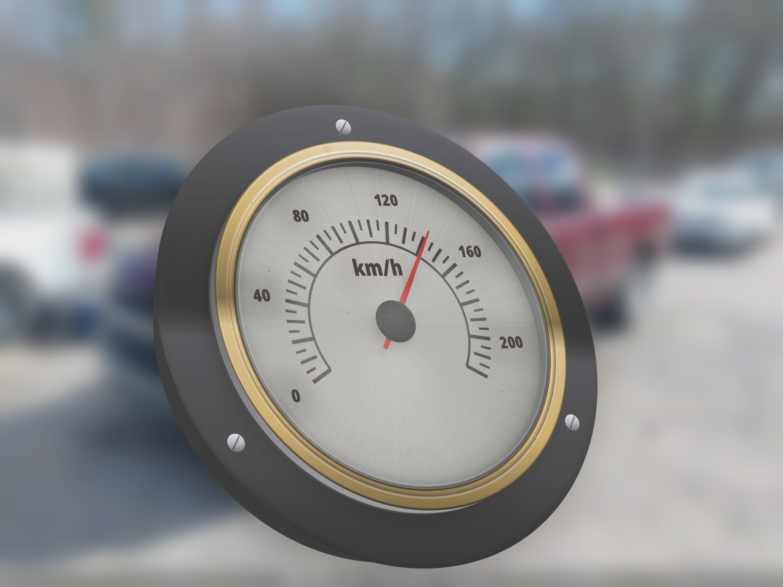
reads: value=140 unit=km/h
